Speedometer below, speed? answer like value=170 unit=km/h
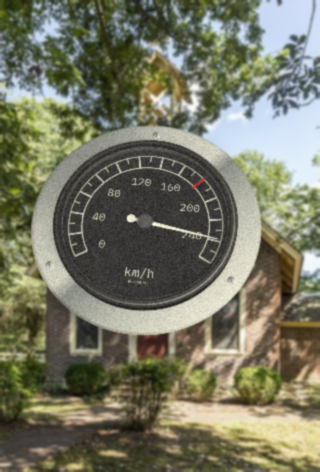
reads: value=240 unit=km/h
